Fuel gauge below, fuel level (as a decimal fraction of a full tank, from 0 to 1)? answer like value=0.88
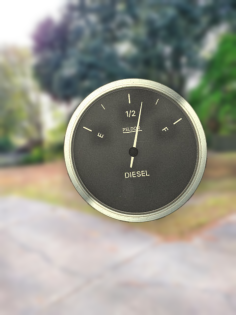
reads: value=0.625
